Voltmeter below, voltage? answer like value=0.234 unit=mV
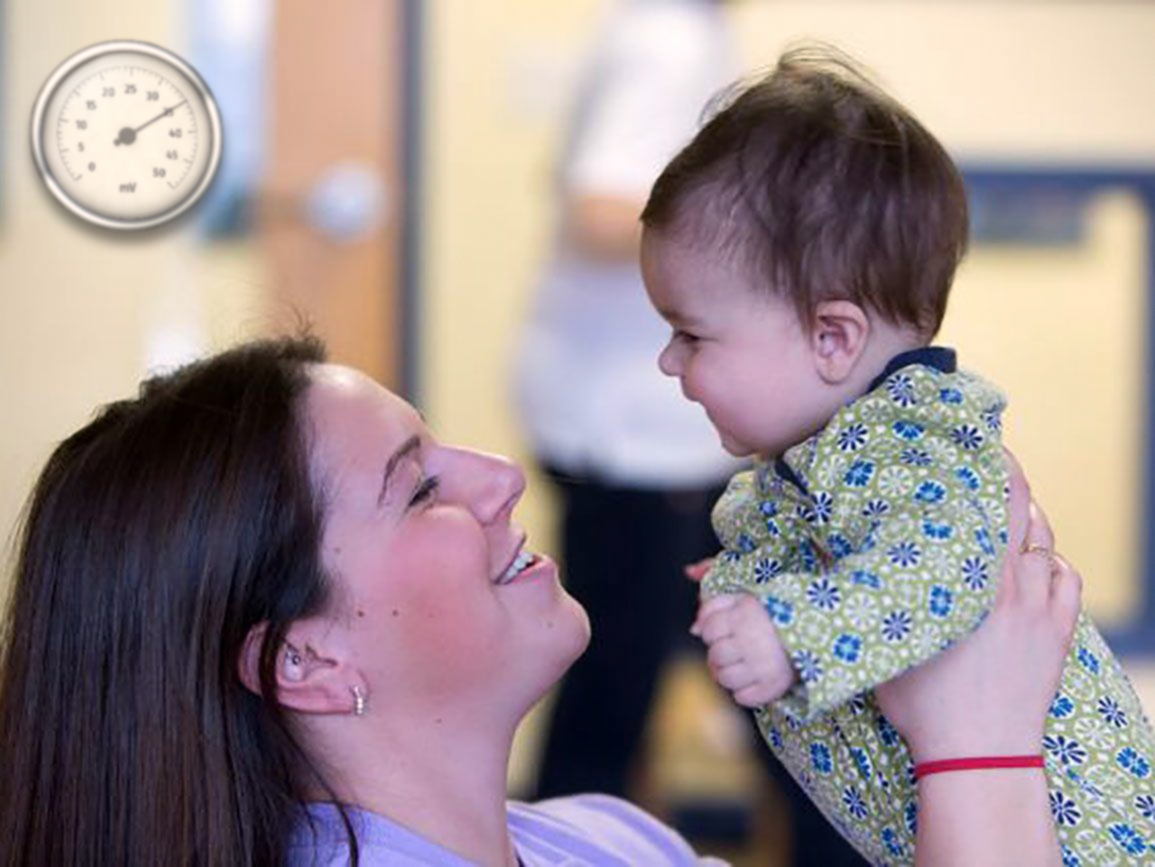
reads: value=35 unit=mV
